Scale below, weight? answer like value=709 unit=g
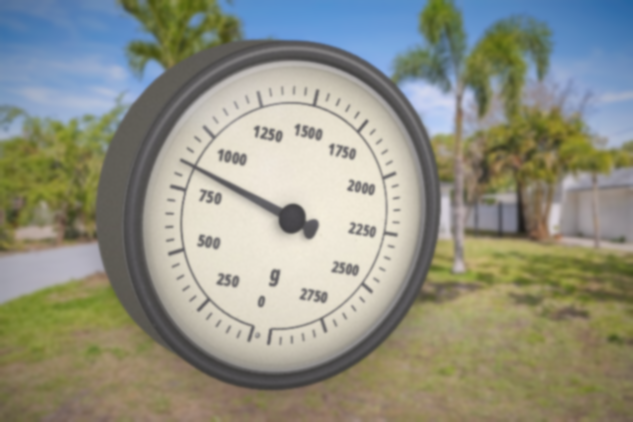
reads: value=850 unit=g
